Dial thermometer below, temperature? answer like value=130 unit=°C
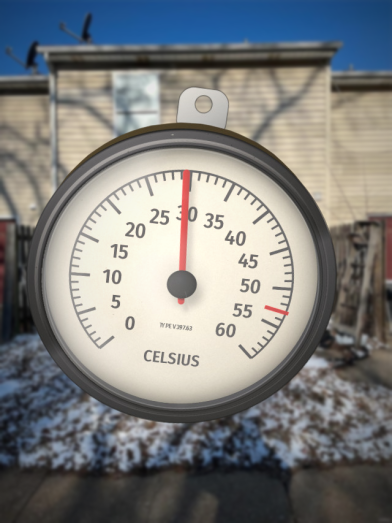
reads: value=29.5 unit=°C
